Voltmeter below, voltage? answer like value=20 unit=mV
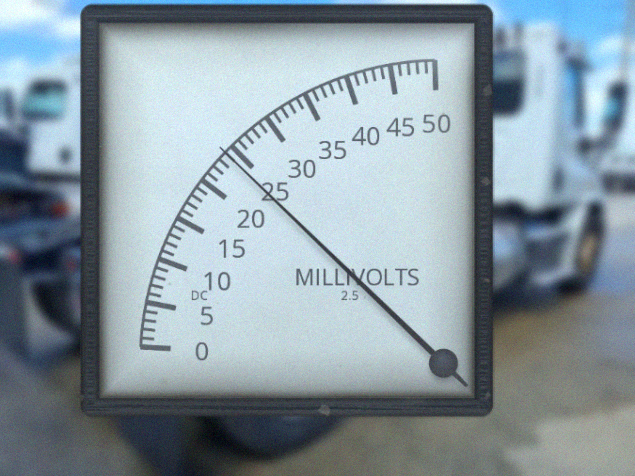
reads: value=24 unit=mV
